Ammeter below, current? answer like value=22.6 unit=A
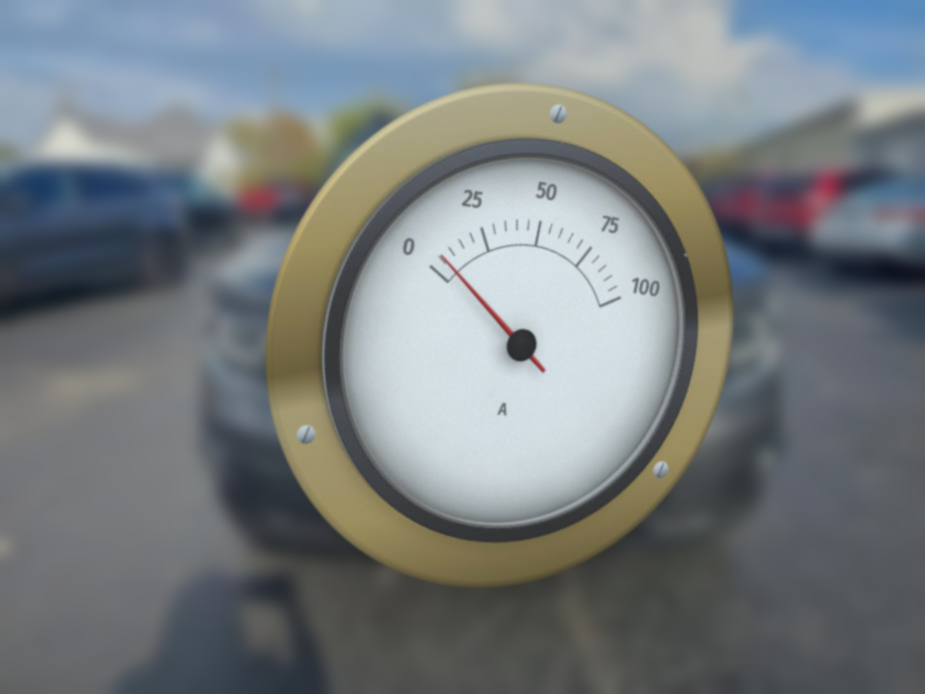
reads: value=5 unit=A
